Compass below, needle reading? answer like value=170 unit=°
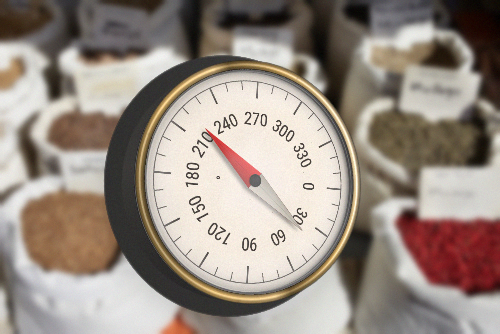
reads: value=220 unit=°
